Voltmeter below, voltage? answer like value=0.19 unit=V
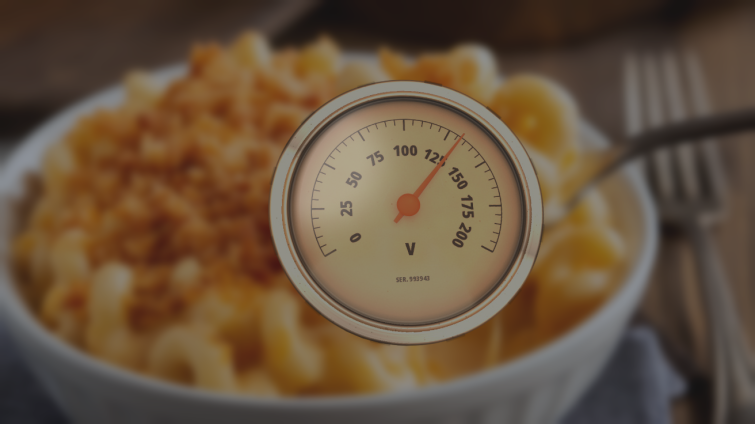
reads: value=132.5 unit=V
